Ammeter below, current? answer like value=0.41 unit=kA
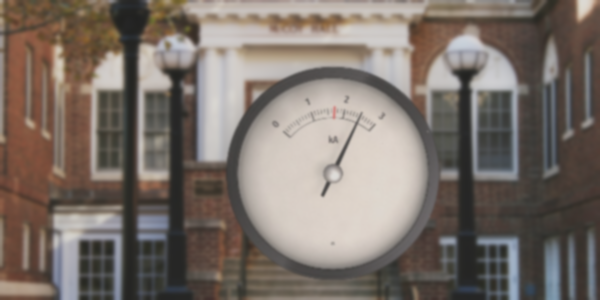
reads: value=2.5 unit=kA
